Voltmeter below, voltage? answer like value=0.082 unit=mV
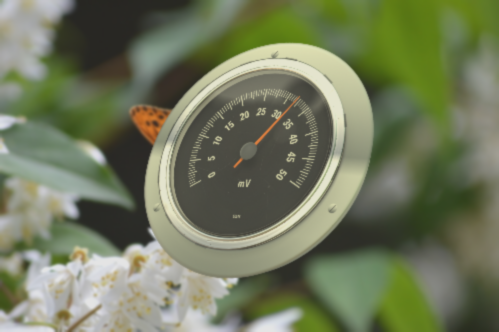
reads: value=32.5 unit=mV
